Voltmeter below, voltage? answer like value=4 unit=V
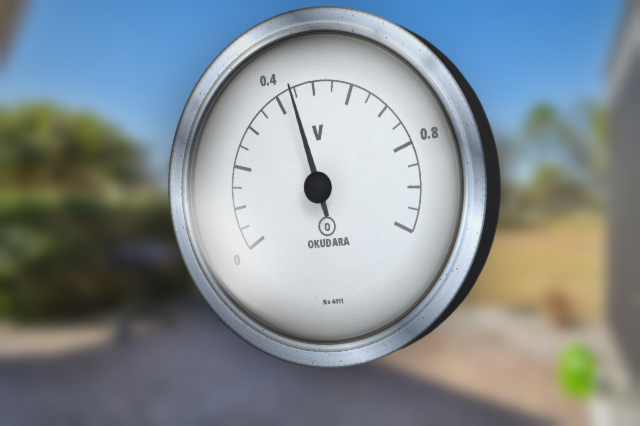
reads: value=0.45 unit=V
